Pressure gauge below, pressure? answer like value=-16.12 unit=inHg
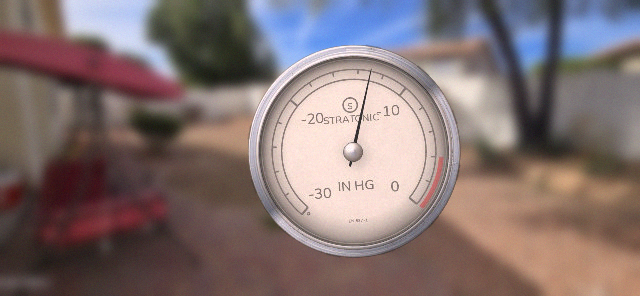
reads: value=-13 unit=inHg
